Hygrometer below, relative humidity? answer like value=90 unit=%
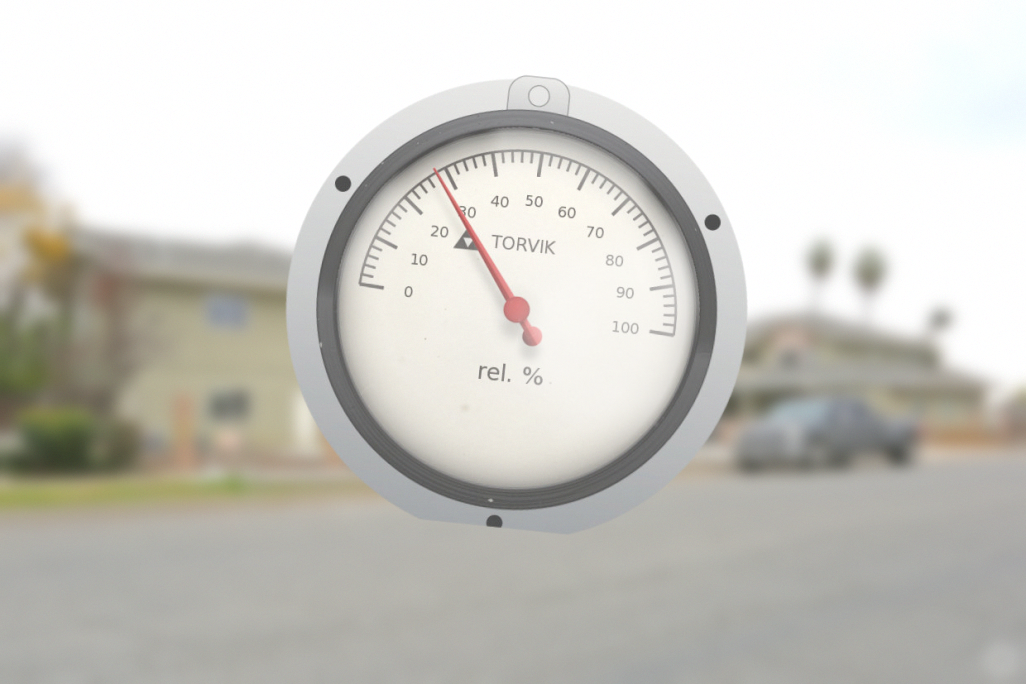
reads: value=28 unit=%
